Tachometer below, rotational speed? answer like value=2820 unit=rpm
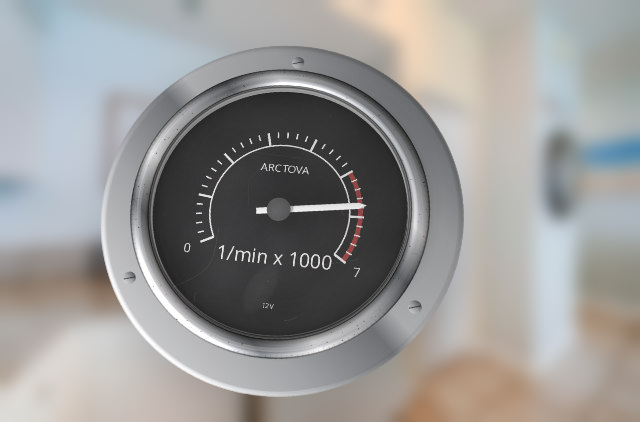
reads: value=5800 unit=rpm
